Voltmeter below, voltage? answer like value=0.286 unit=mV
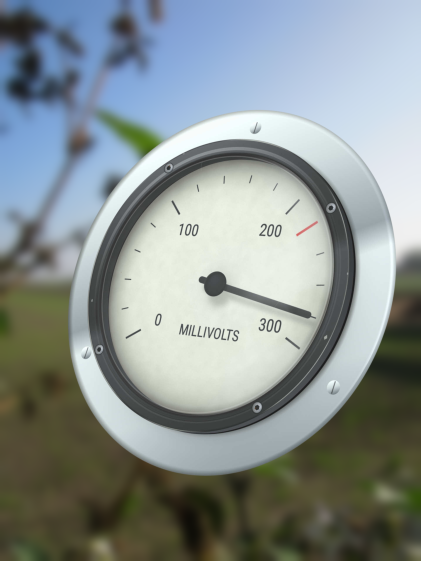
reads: value=280 unit=mV
